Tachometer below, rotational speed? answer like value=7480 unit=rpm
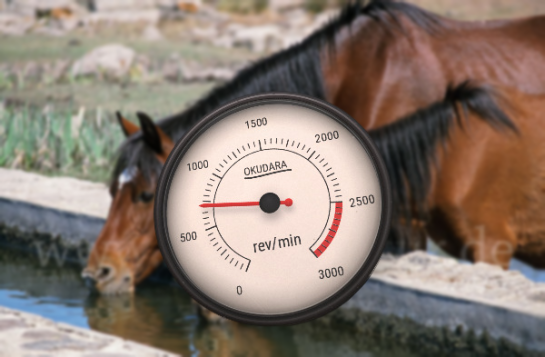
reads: value=700 unit=rpm
